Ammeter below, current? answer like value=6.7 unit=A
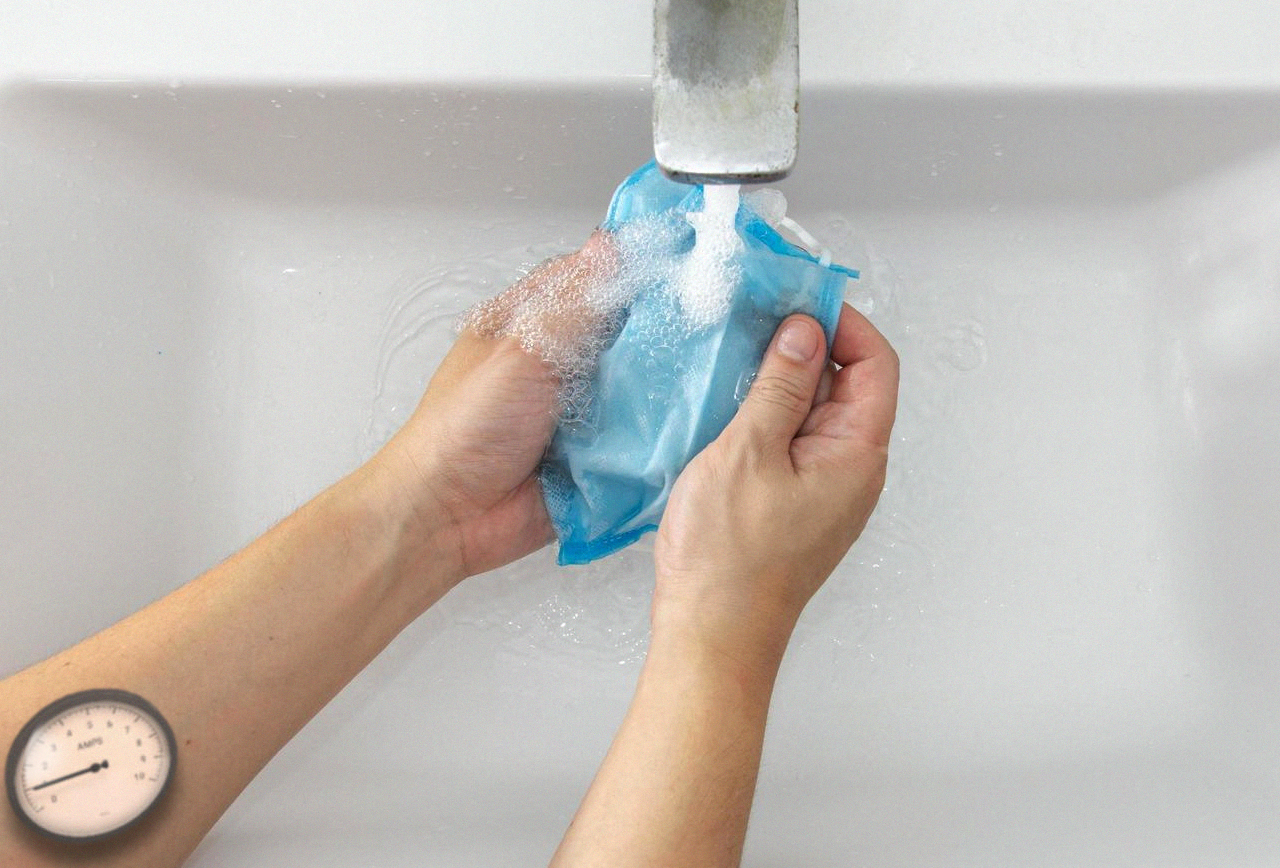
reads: value=1 unit=A
